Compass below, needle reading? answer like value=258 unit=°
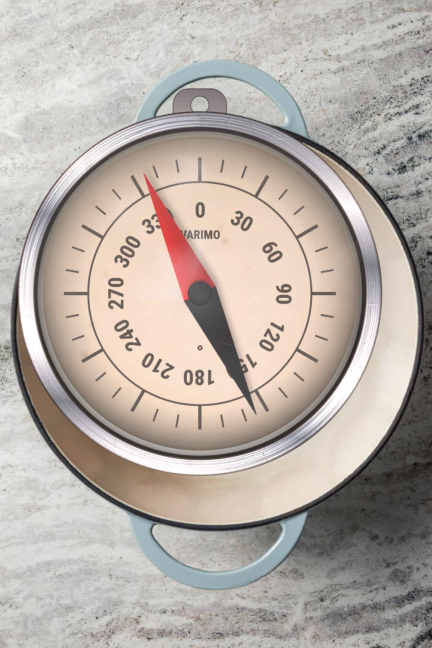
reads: value=335 unit=°
